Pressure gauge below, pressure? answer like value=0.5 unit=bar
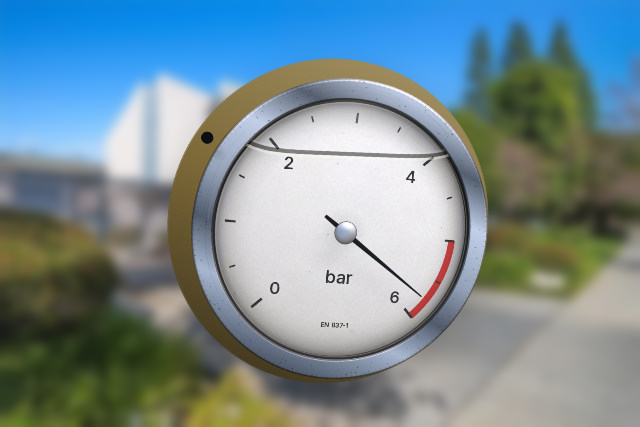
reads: value=5.75 unit=bar
